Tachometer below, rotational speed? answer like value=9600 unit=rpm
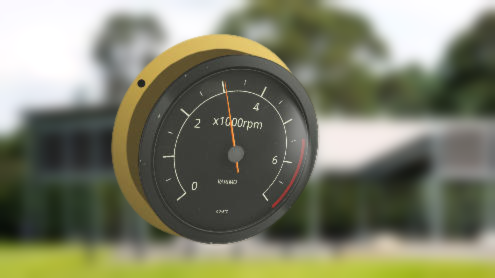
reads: value=3000 unit=rpm
